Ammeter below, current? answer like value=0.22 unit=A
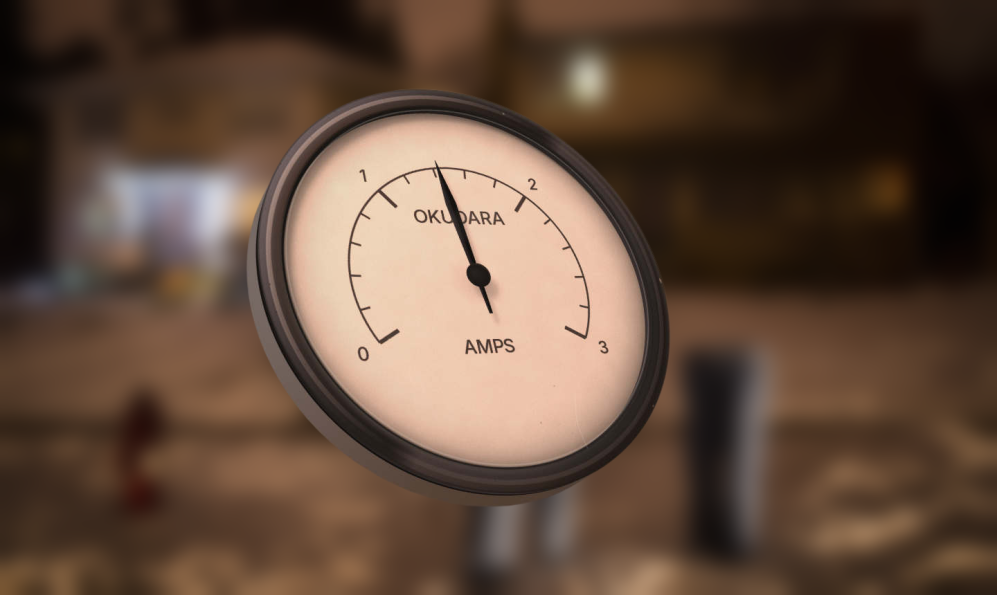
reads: value=1.4 unit=A
